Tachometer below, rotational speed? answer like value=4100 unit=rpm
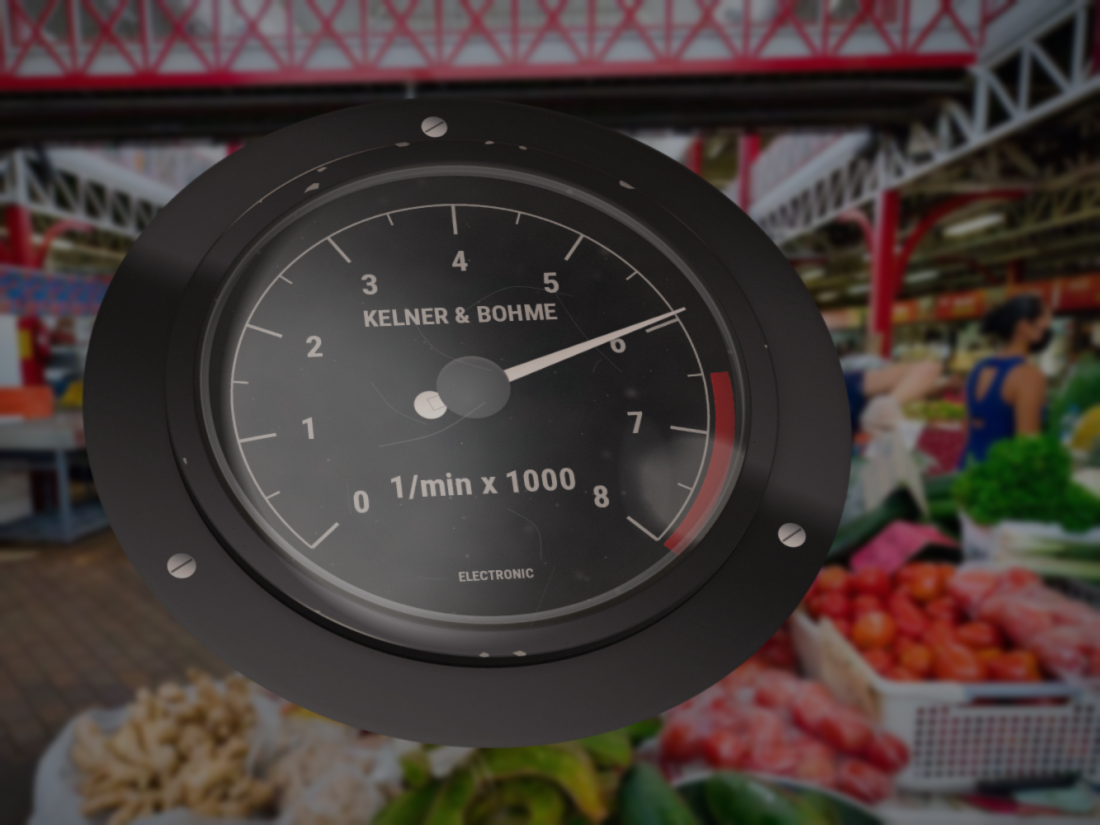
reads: value=6000 unit=rpm
